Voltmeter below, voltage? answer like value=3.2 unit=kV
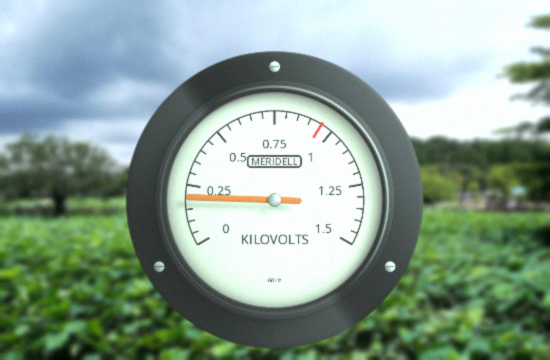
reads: value=0.2 unit=kV
